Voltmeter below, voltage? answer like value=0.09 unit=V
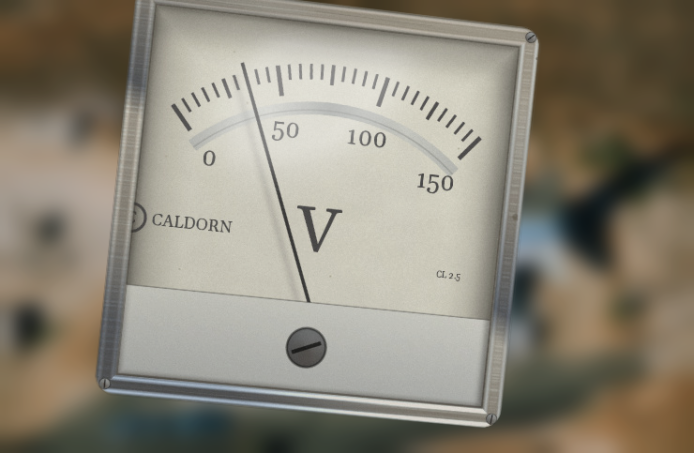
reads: value=35 unit=V
